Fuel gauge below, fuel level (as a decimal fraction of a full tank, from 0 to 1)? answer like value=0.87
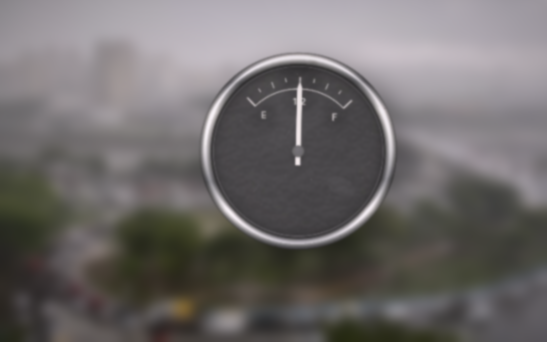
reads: value=0.5
